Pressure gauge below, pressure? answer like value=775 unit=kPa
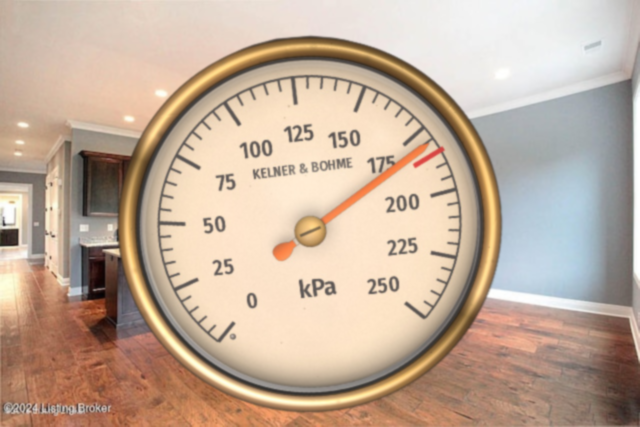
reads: value=180 unit=kPa
